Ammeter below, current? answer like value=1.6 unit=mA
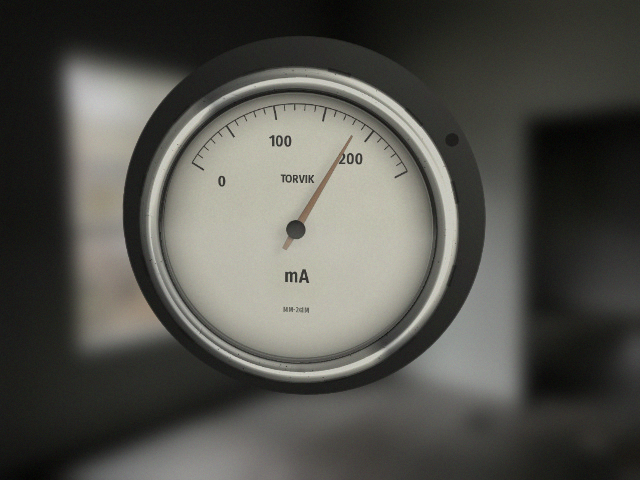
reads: value=185 unit=mA
